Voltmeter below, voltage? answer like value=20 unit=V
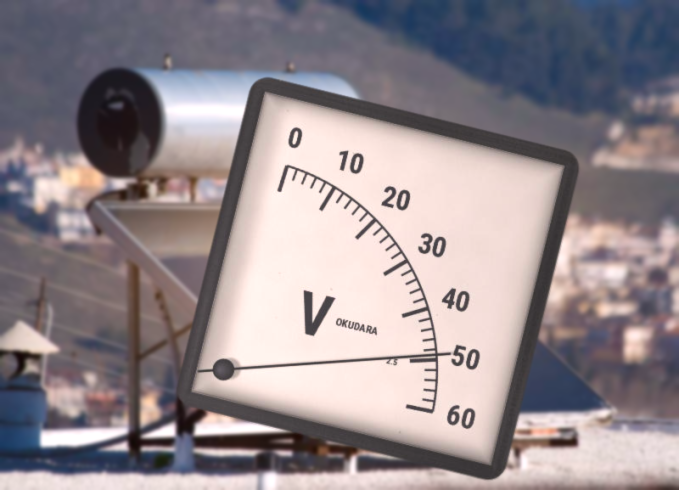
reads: value=49 unit=V
